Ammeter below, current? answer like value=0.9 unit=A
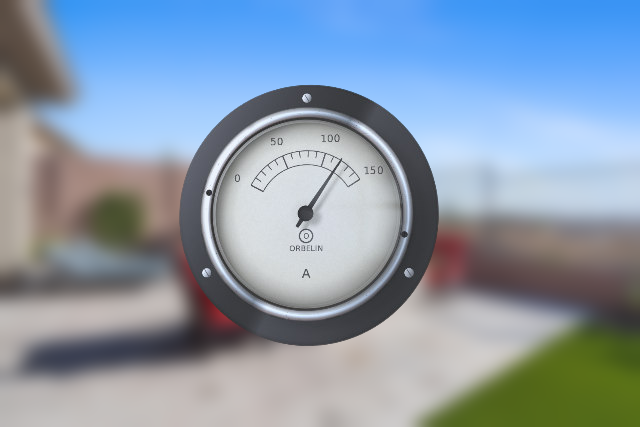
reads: value=120 unit=A
